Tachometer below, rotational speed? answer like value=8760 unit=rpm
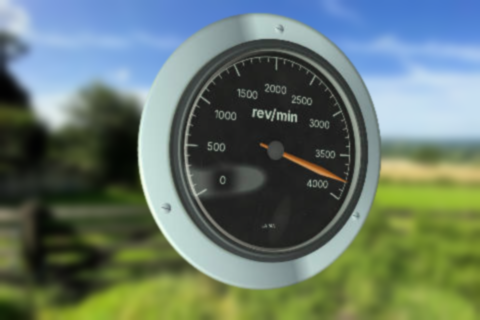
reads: value=3800 unit=rpm
